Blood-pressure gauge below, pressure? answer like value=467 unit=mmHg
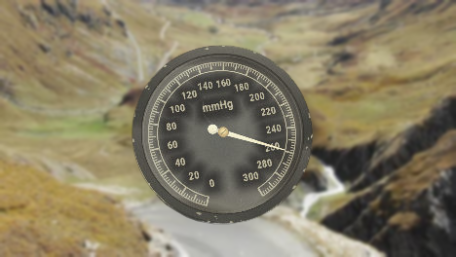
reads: value=260 unit=mmHg
